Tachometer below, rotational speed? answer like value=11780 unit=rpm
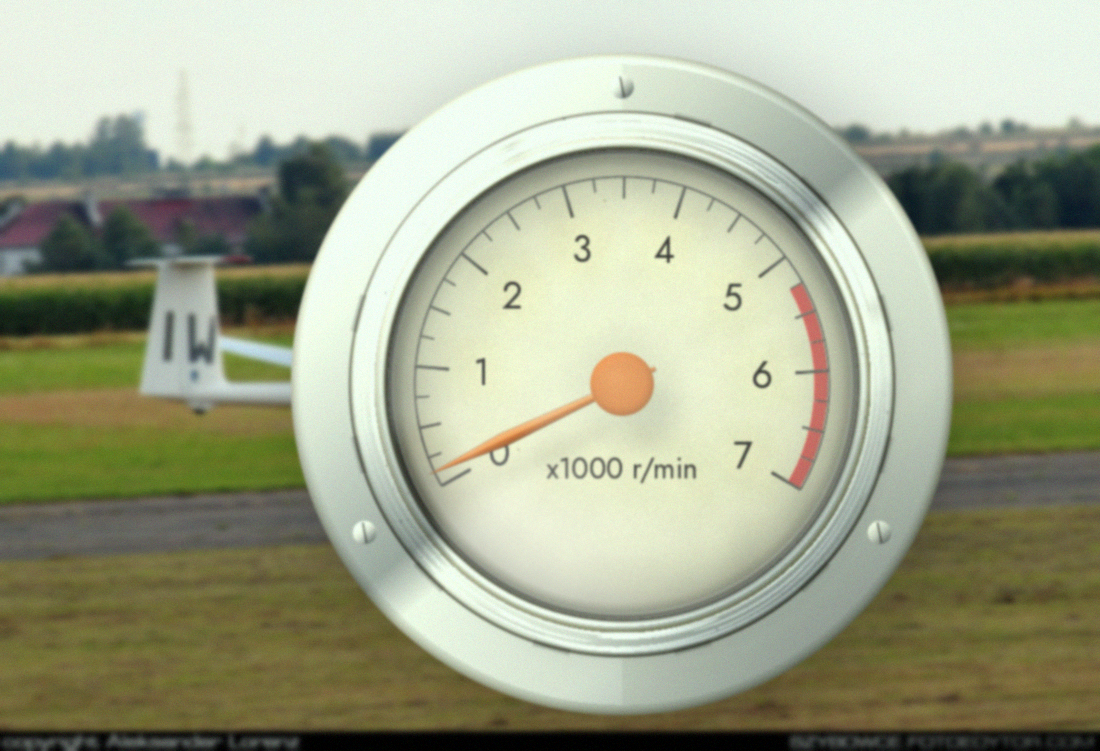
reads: value=125 unit=rpm
